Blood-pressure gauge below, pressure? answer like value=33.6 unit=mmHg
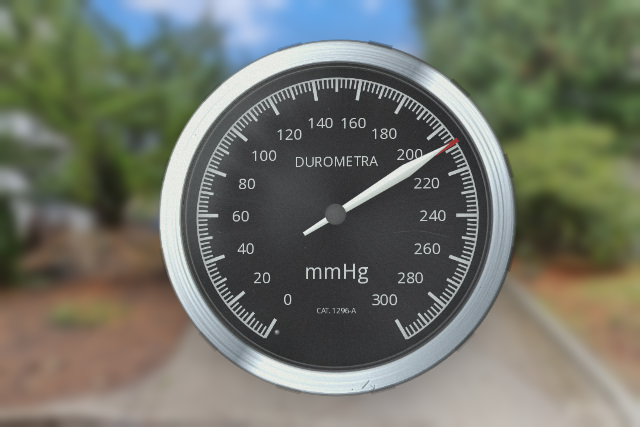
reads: value=208 unit=mmHg
